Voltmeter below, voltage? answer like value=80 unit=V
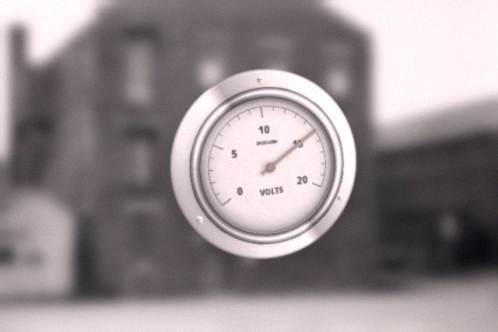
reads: value=15 unit=V
